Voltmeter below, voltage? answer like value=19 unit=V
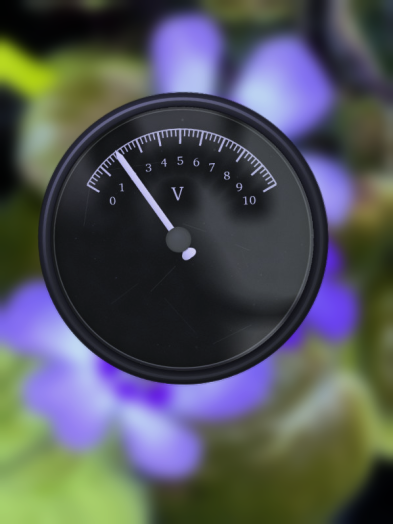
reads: value=2 unit=V
